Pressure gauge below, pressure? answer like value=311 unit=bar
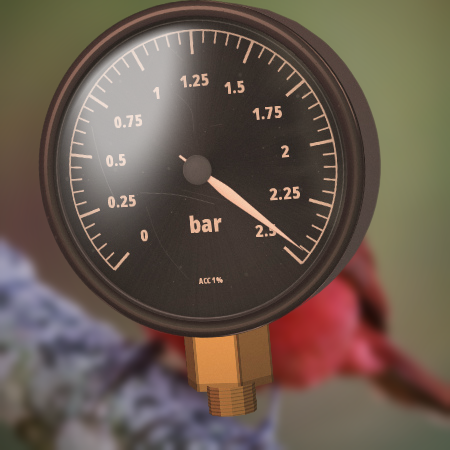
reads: value=2.45 unit=bar
